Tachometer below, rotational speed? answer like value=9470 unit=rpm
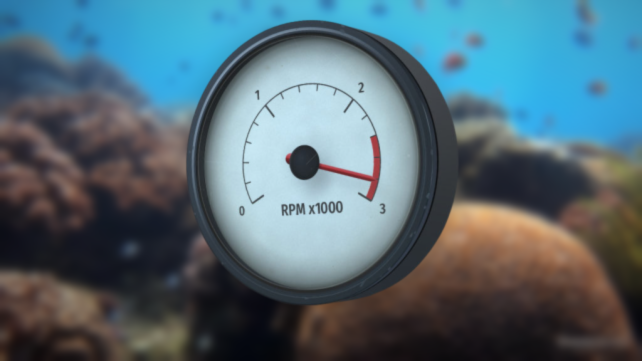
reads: value=2800 unit=rpm
